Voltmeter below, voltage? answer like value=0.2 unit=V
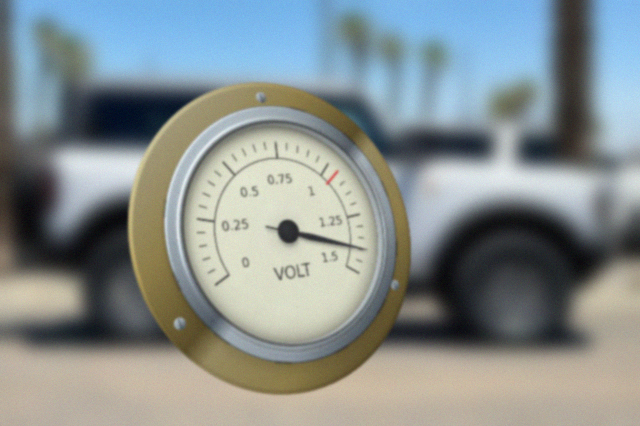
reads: value=1.4 unit=V
